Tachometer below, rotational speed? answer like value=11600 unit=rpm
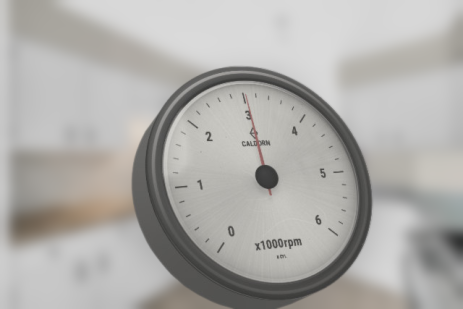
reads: value=3000 unit=rpm
